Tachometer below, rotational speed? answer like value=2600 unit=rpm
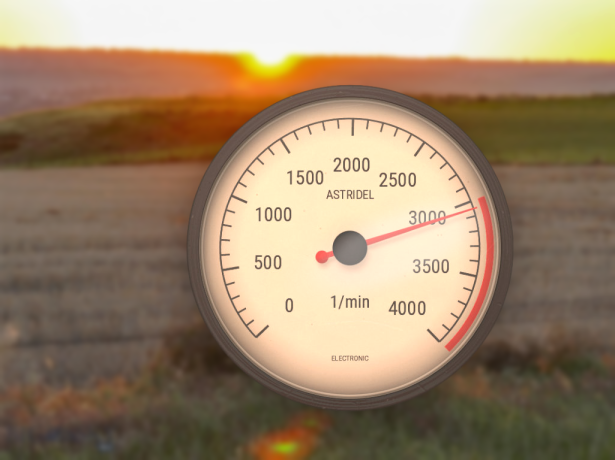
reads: value=3050 unit=rpm
